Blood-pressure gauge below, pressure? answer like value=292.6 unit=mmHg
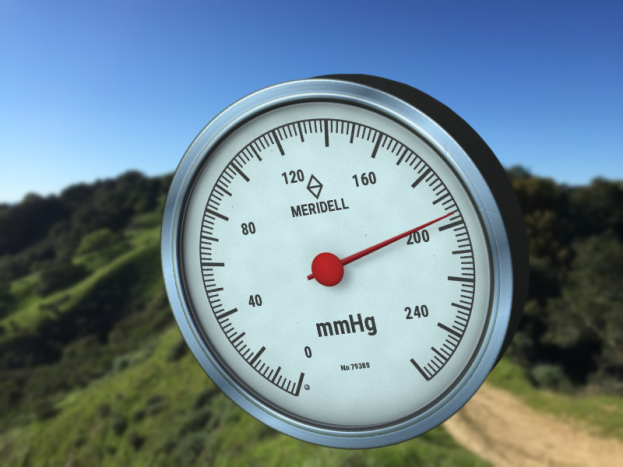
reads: value=196 unit=mmHg
